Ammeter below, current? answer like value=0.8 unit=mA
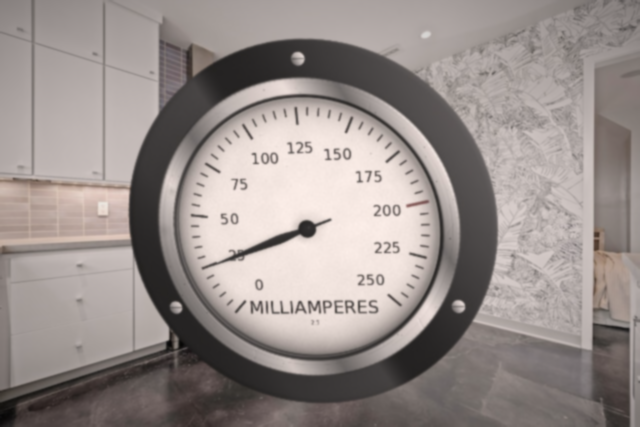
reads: value=25 unit=mA
